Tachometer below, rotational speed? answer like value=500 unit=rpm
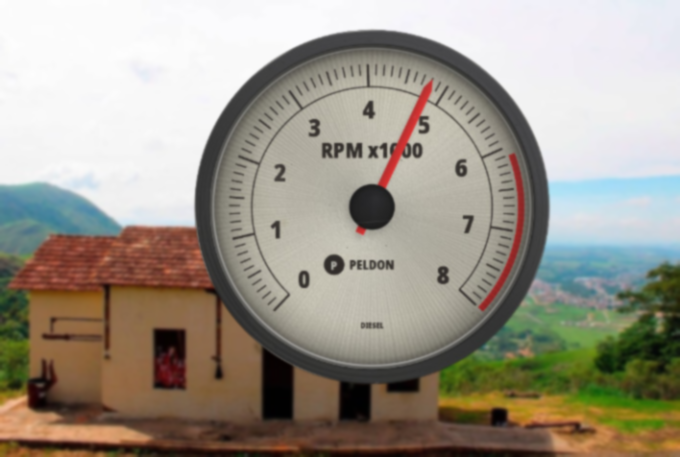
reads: value=4800 unit=rpm
